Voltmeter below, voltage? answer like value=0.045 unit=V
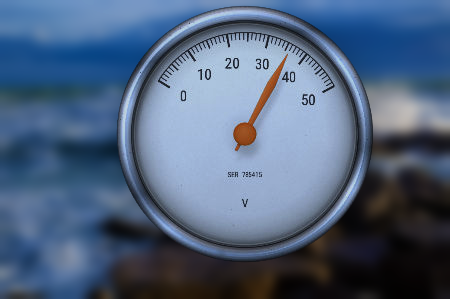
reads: value=36 unit=V
